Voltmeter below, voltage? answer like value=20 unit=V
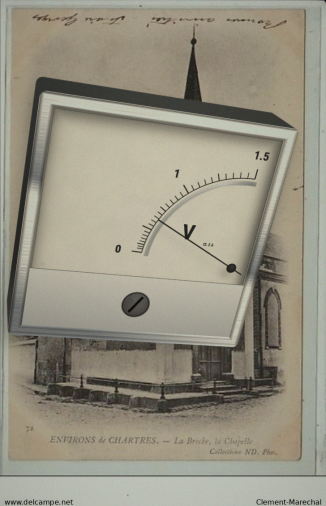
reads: value=0.65 unit=V
